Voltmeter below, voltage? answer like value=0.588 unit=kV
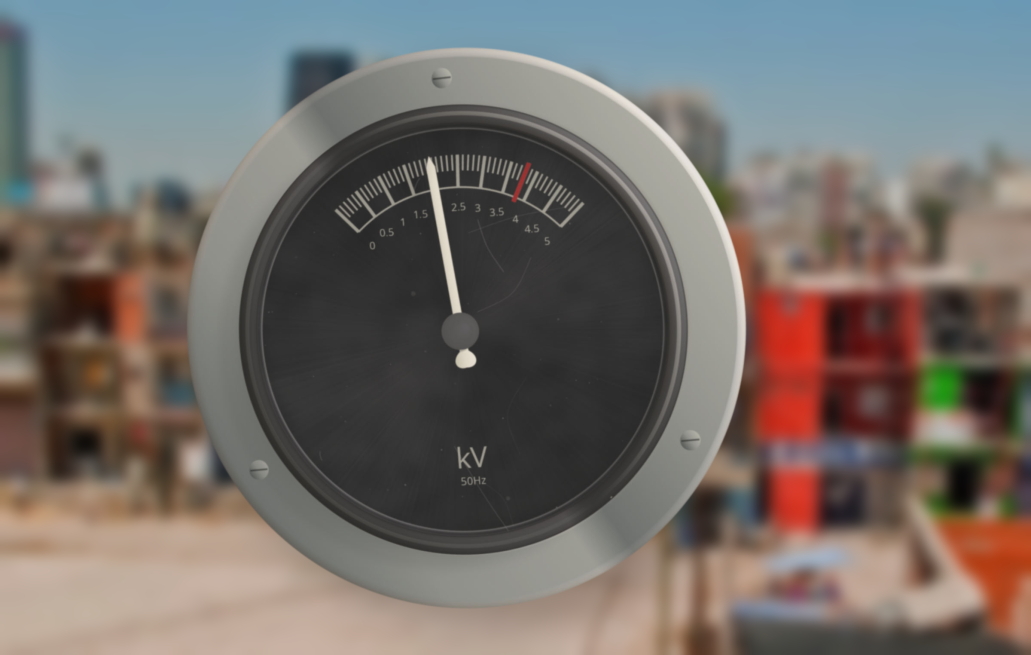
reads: value=2 unit=kV
